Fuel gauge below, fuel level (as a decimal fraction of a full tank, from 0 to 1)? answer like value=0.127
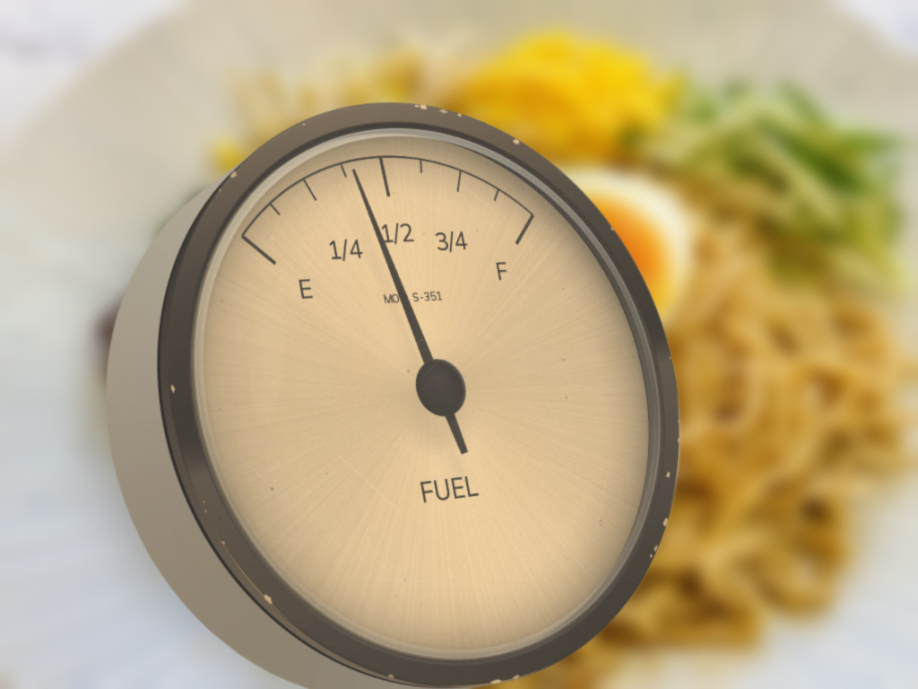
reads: value=0.375
